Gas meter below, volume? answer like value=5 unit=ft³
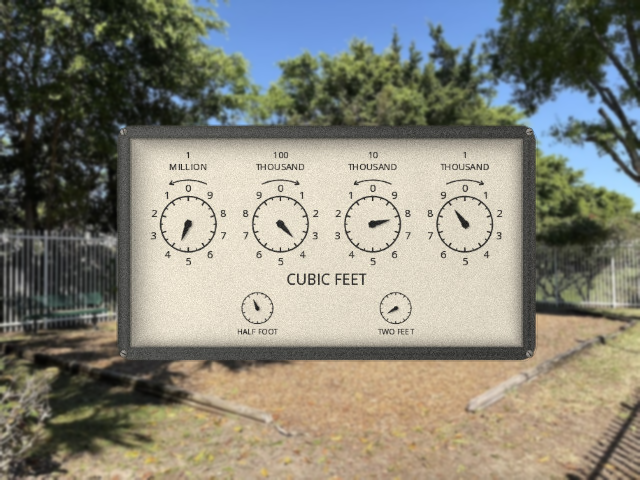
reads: value=437900 unit=ft³
